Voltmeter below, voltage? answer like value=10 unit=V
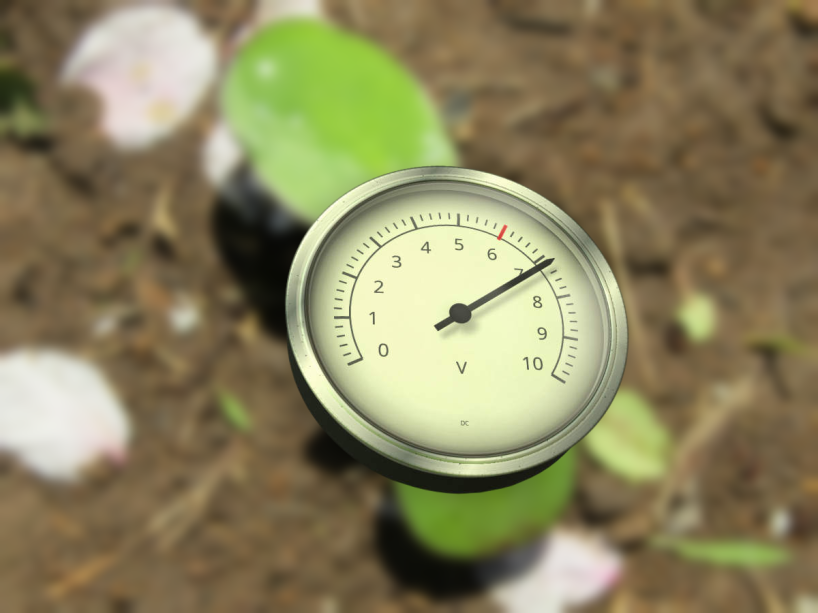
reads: value=7.2 unit=V
